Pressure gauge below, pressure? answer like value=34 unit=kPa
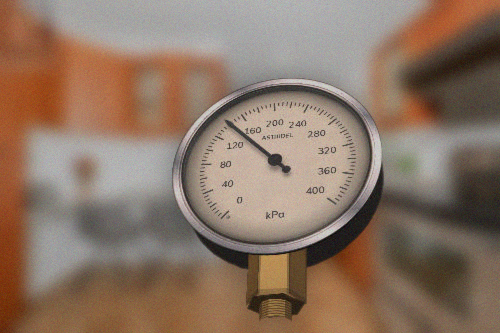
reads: value=140 unit=kPa
